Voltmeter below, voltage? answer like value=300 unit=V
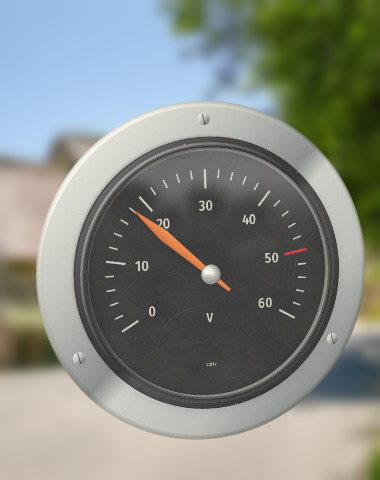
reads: value=18 unit=V
